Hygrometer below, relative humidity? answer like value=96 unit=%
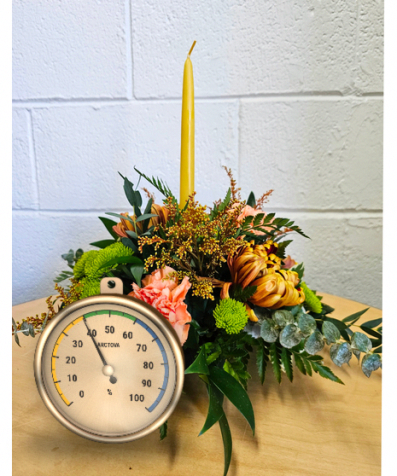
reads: value=40 unit=%
